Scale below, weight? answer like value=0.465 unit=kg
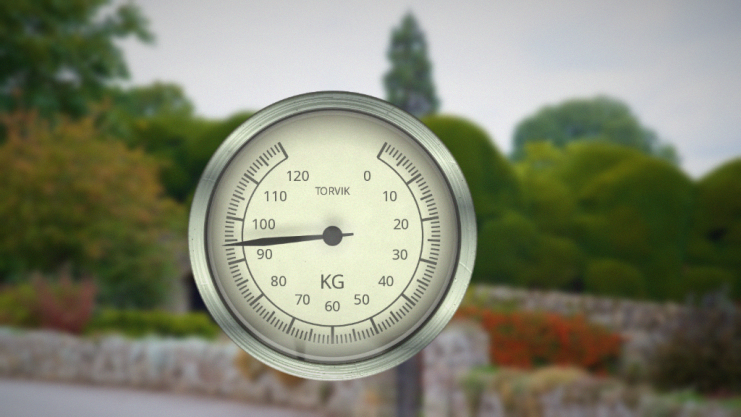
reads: value=94 unit=kg
